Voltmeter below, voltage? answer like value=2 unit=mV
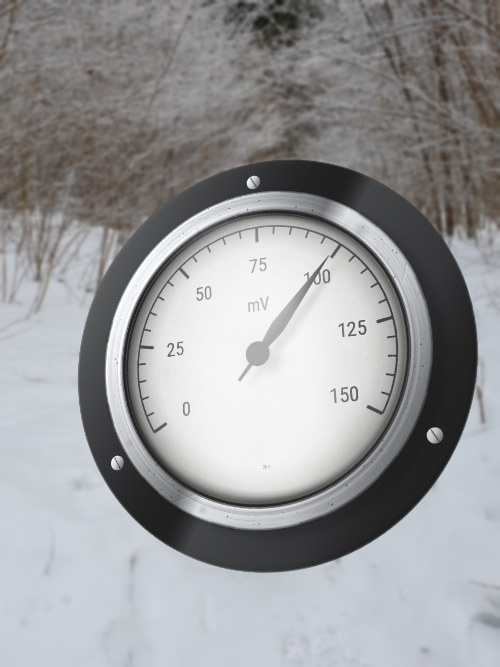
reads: value=100 unit=mV
